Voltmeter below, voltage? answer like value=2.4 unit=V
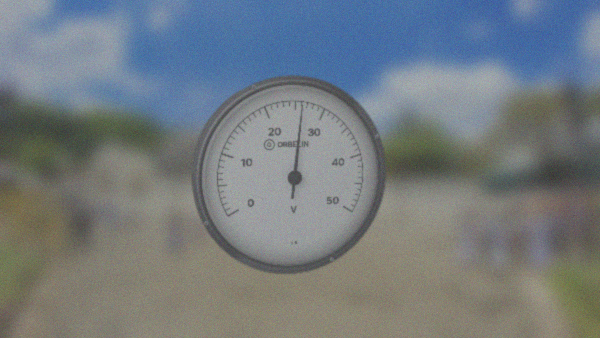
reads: value=26 unit=V
